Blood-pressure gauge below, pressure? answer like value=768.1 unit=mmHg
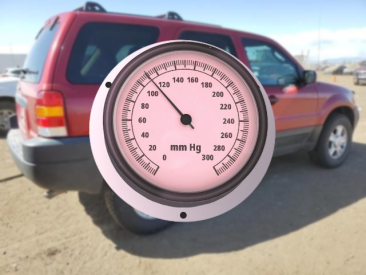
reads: value=110 unit=mmHg
